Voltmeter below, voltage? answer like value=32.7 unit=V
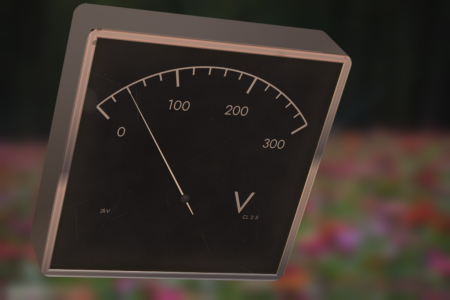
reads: value=40 unit=V
